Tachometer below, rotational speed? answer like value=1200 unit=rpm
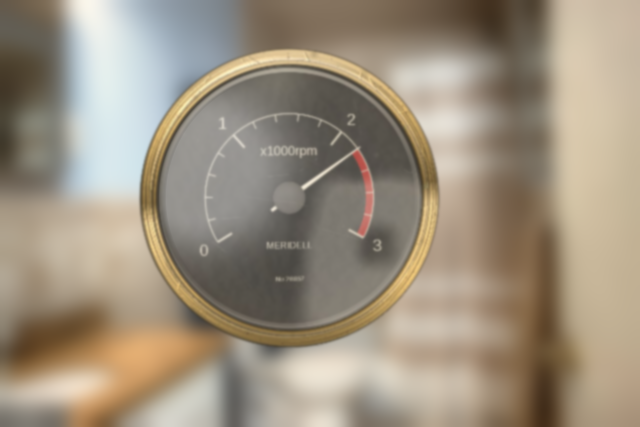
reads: value=2200 unit=rpm
